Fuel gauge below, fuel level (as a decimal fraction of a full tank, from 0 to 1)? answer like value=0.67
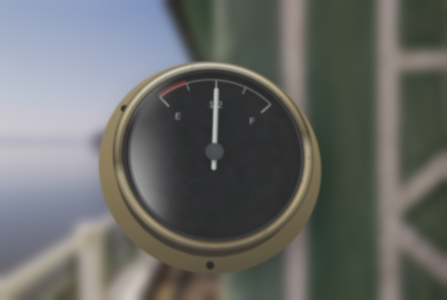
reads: value=0.5
